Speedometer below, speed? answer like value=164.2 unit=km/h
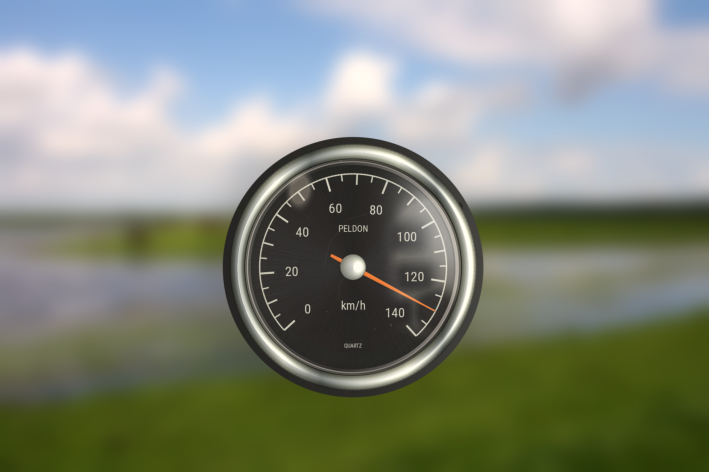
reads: value=130 unit=km/h
